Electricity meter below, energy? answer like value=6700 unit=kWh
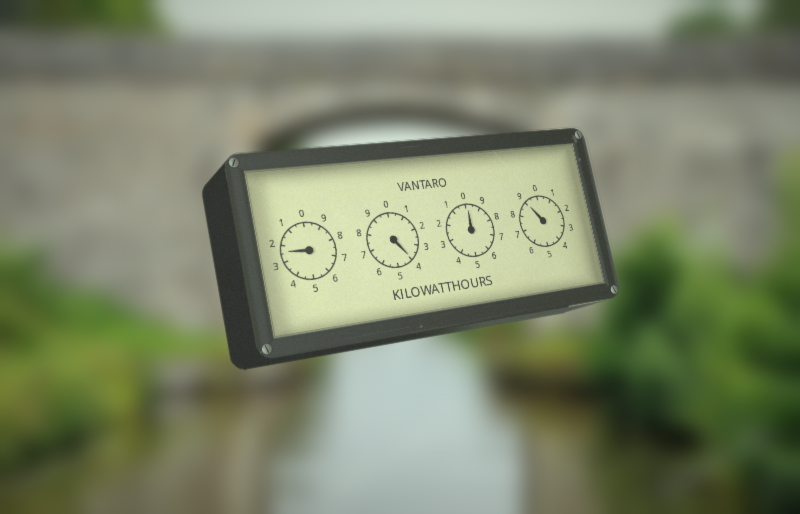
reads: value=2399 unit=kWh
